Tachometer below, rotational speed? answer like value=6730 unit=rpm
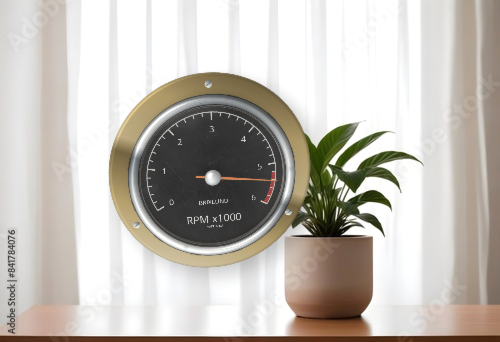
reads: value=5400 unit=rpm
